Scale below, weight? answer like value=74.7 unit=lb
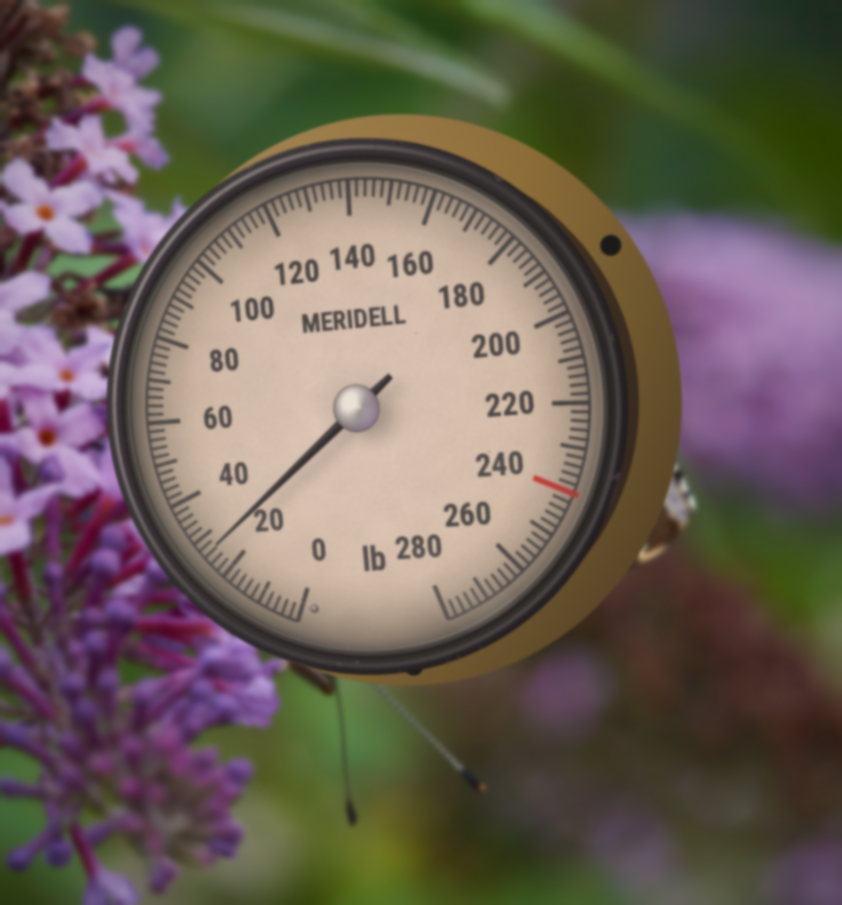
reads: value=26 unit=lb
